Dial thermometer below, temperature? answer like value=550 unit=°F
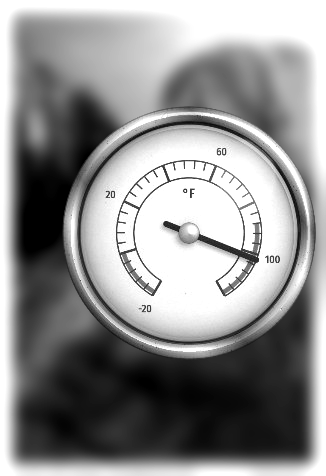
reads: value=102 unit=°F
